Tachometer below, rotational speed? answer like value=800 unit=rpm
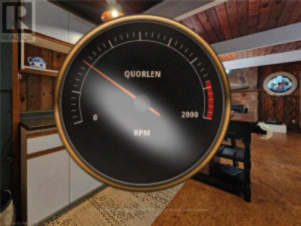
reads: value=500 unit=rpm
